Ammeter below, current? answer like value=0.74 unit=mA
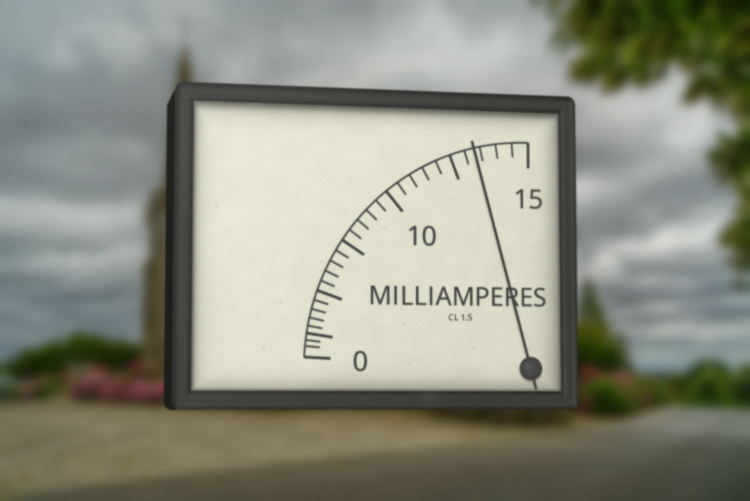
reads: value=13.25 unit=mA
